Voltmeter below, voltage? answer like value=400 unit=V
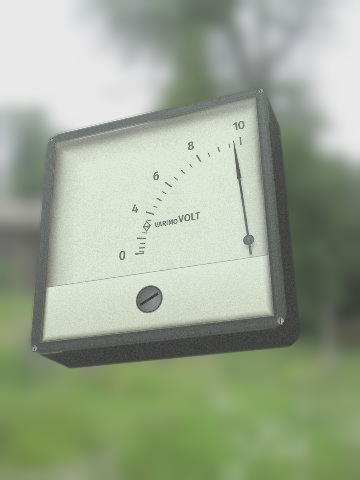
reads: value=9.75 unit=V
